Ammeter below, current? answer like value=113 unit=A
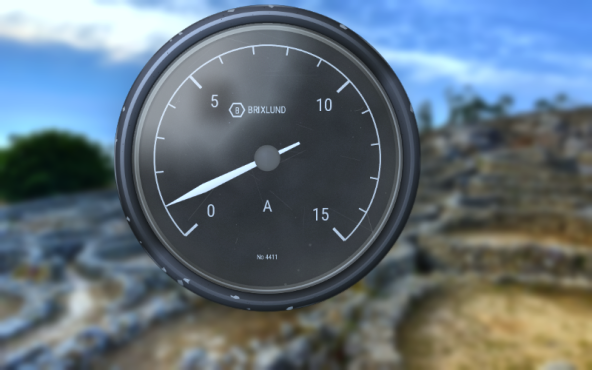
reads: value=1 unit=A
